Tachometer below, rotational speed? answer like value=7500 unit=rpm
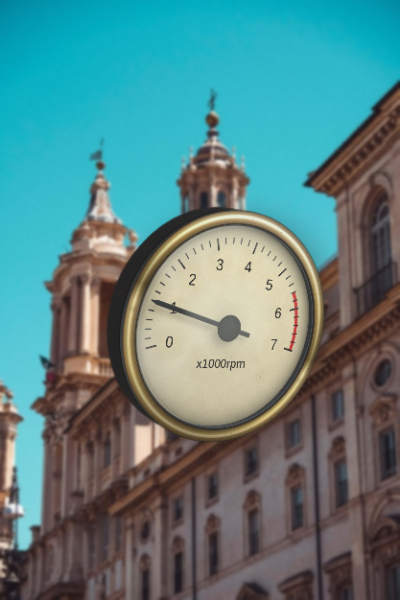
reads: value=1000 unit=rpm
